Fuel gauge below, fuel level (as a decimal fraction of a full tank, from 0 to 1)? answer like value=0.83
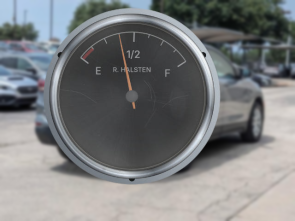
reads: value=0.375
